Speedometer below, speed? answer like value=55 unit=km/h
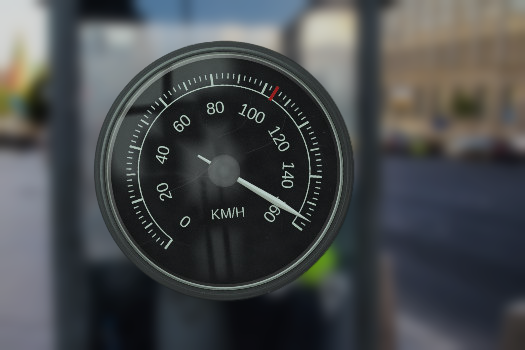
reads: value=156 unit=km/h
